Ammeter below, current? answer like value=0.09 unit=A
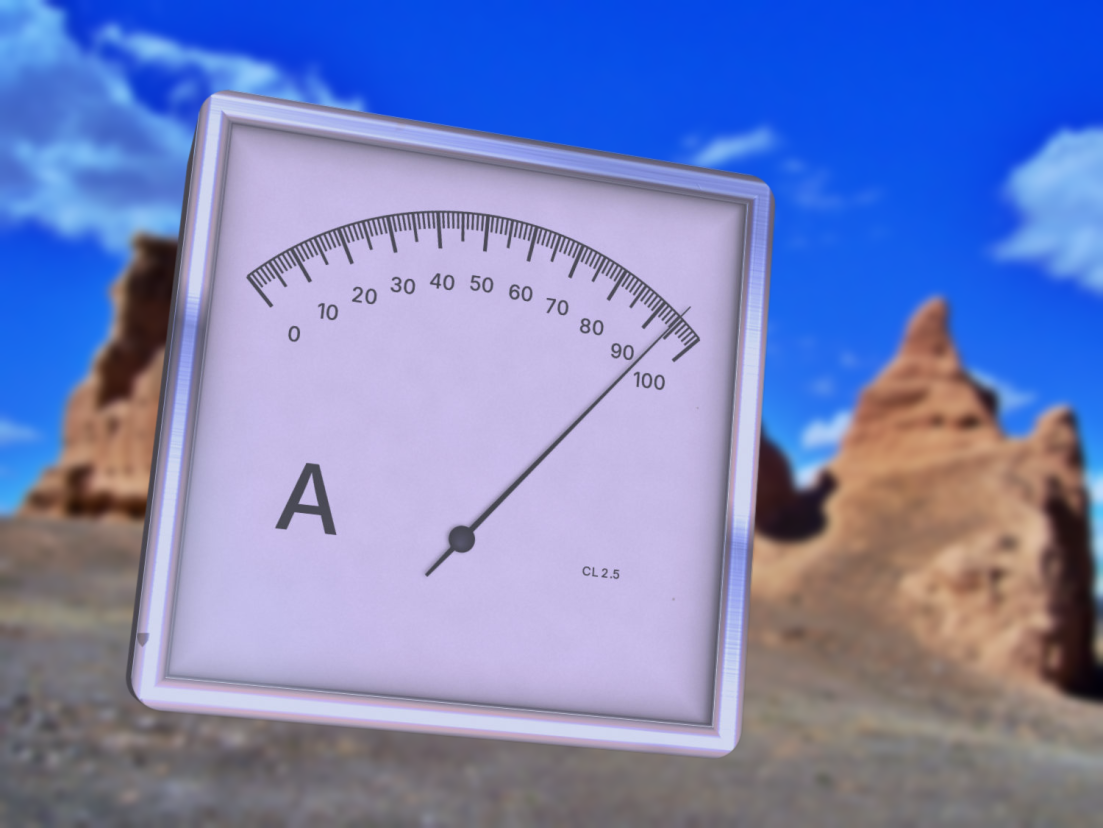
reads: value=94 unit=A
